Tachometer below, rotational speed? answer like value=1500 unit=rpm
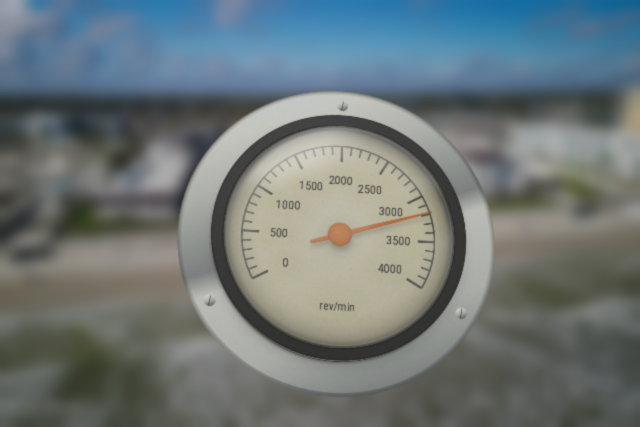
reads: value=3200 unit=rpm
